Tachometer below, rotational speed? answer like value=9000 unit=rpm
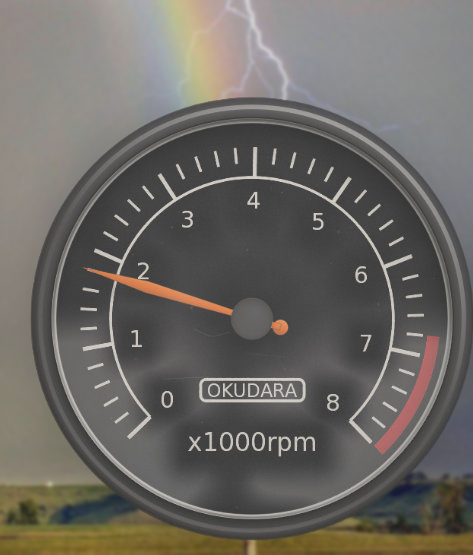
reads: value=1800 unit=rpm
